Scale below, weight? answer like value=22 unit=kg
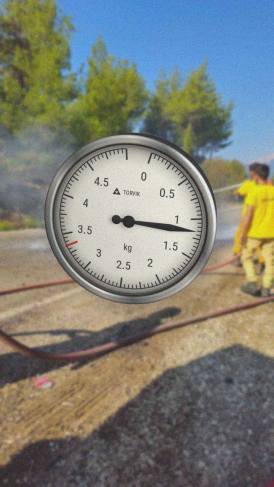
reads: value=1.15 unit=kg
